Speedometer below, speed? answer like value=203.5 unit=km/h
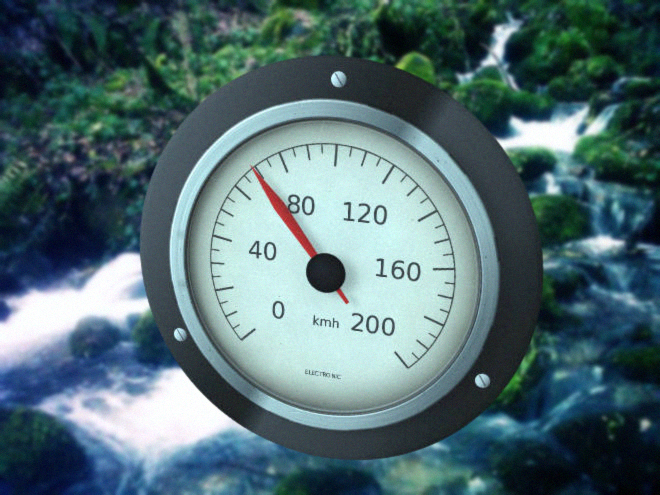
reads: value=70 unit=km/h
